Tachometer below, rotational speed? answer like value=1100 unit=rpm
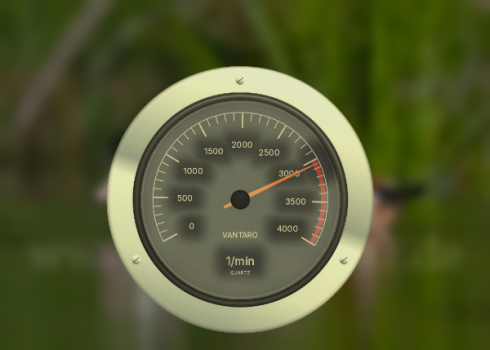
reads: value=3050 unit=rpm
